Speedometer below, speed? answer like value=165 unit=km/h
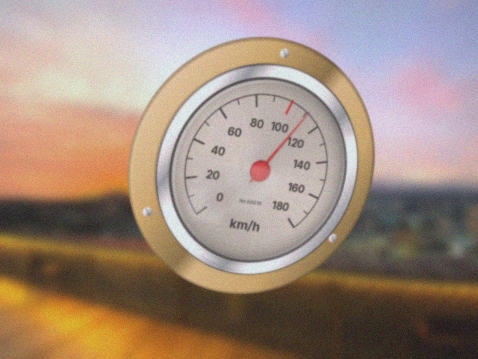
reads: value=110 unit=km/h
